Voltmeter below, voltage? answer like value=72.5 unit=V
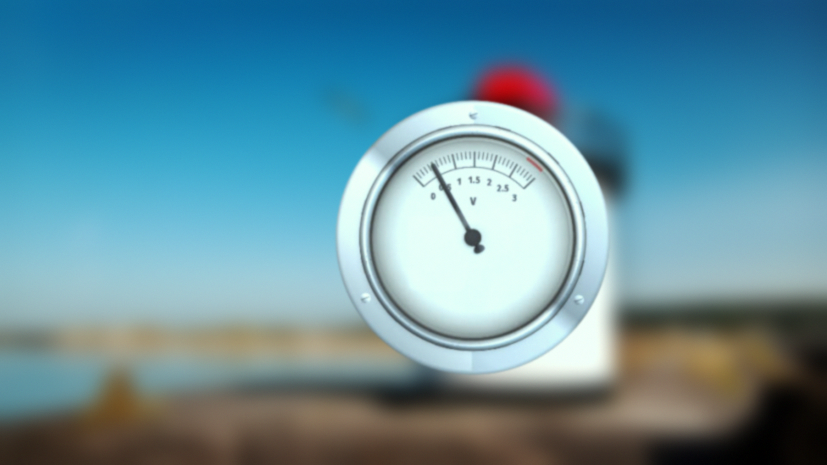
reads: value=0.5 unit=V
